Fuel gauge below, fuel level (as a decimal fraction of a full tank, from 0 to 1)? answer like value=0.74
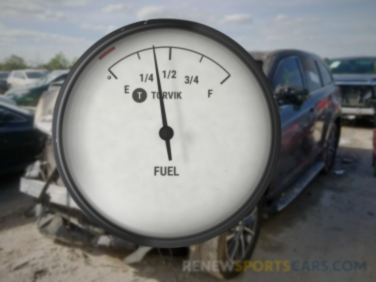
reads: value=0.375
